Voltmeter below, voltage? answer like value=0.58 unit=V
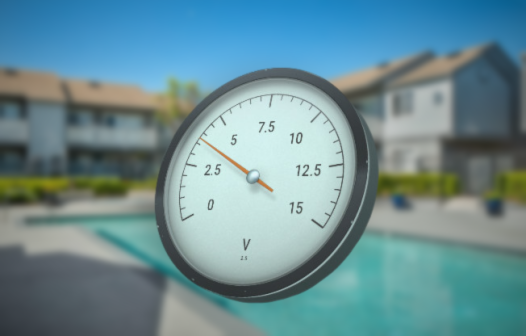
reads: value=3.75 unit=V
